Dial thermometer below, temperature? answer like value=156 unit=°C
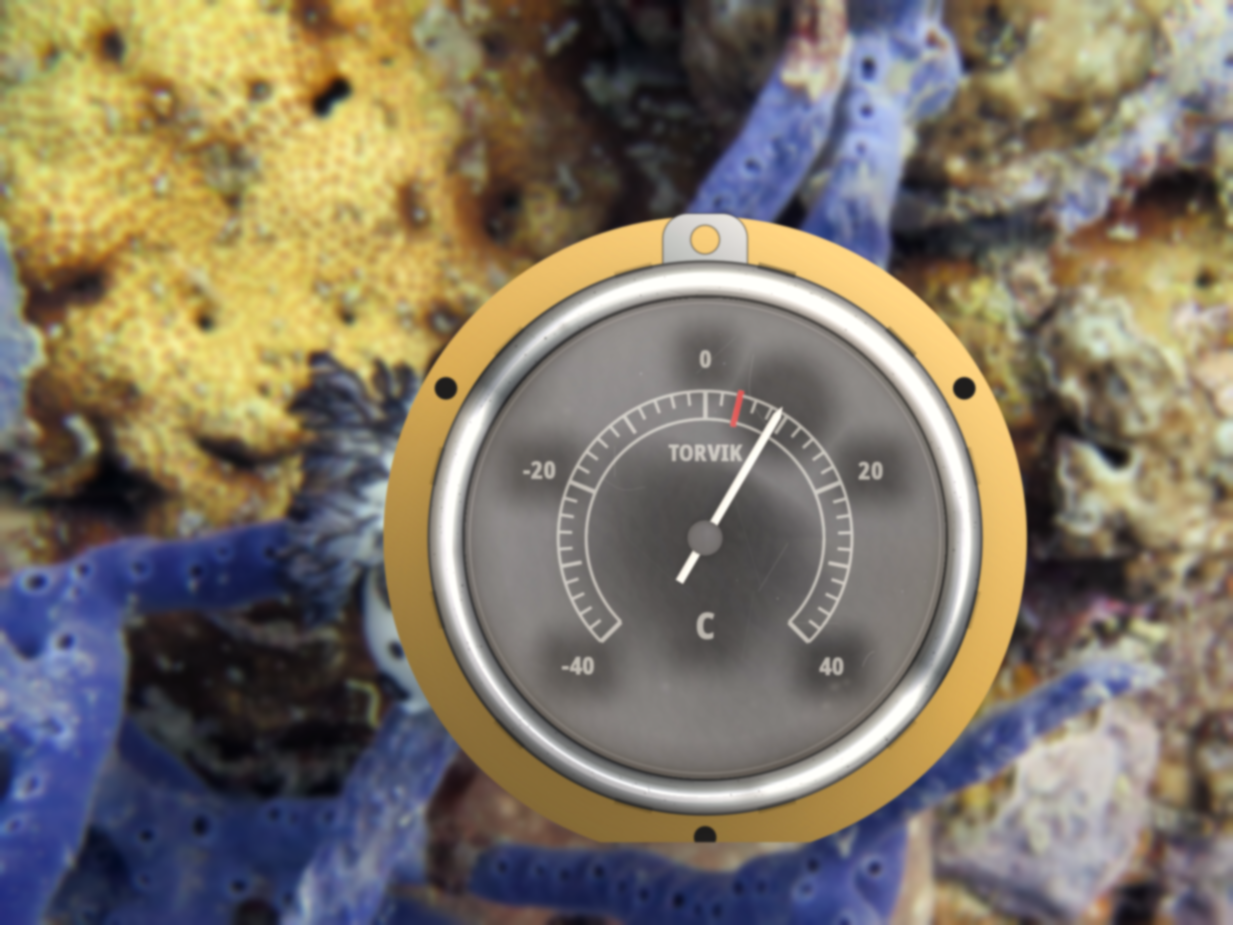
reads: value=9 unit=°C
